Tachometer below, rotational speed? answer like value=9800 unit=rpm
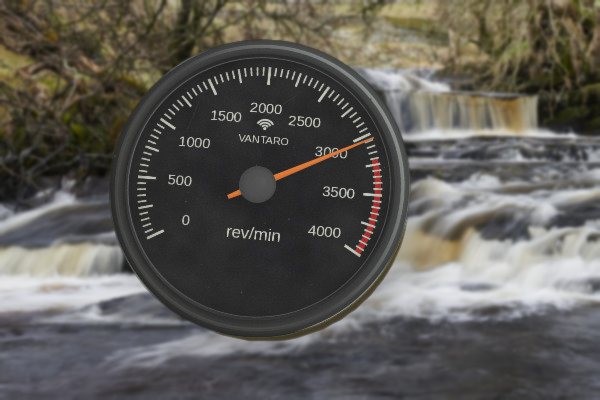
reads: value=3050 unit=rpm
